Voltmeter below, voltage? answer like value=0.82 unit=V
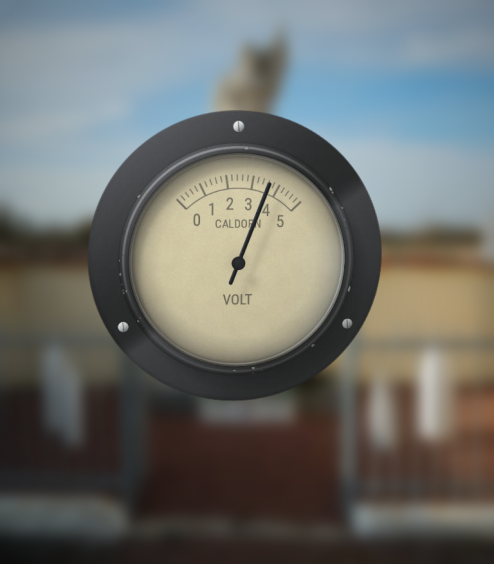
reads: value=3.6 unit=V
